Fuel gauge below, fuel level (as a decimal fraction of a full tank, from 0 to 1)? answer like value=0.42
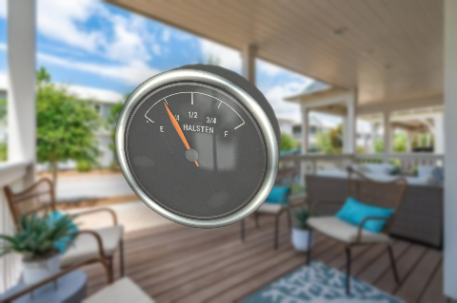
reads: value=0.25
